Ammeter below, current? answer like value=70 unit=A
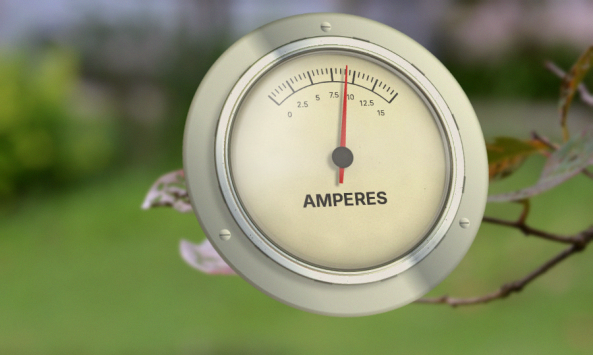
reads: value=9 unit=A
